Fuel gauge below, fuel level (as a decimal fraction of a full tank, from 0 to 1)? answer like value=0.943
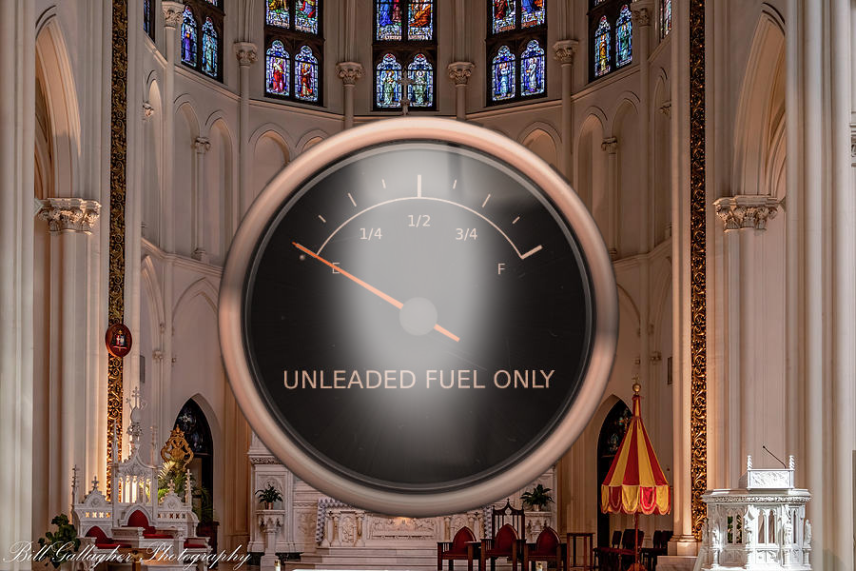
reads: value=0
